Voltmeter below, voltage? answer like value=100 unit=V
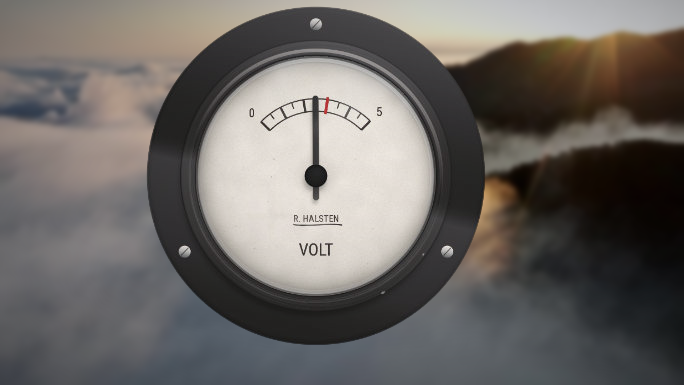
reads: value=2.5 unit=V
